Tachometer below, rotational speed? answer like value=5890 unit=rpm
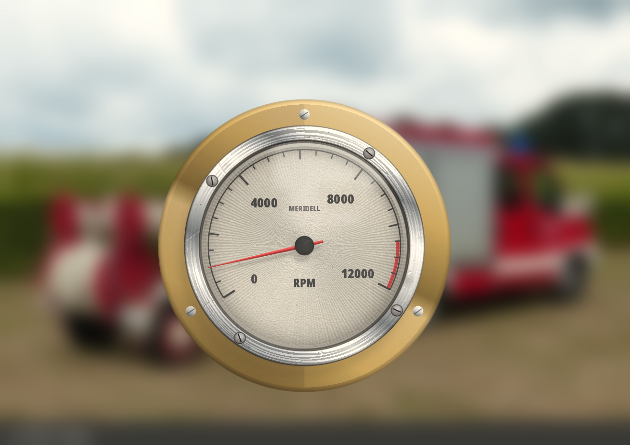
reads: value=1000 unit=rpm
